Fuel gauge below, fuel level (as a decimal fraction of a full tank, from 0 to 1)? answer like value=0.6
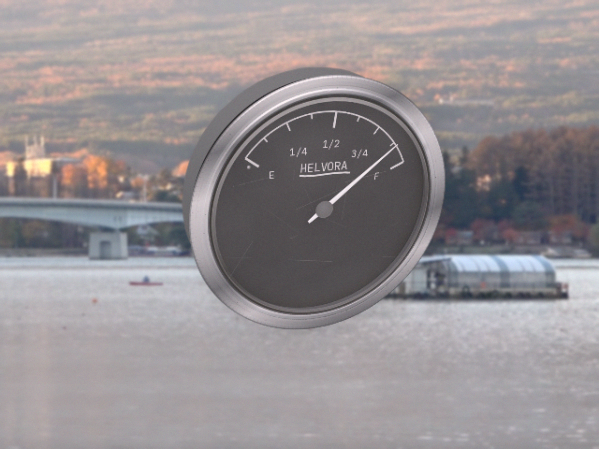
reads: value=0.875
